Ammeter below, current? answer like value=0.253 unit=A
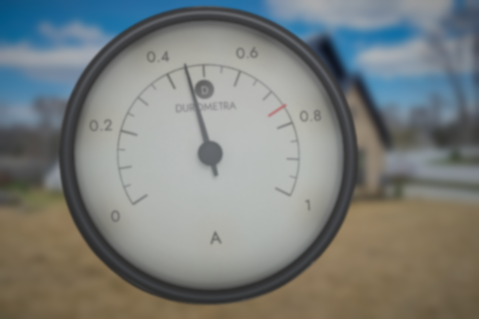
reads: value=0.45 unit=A
